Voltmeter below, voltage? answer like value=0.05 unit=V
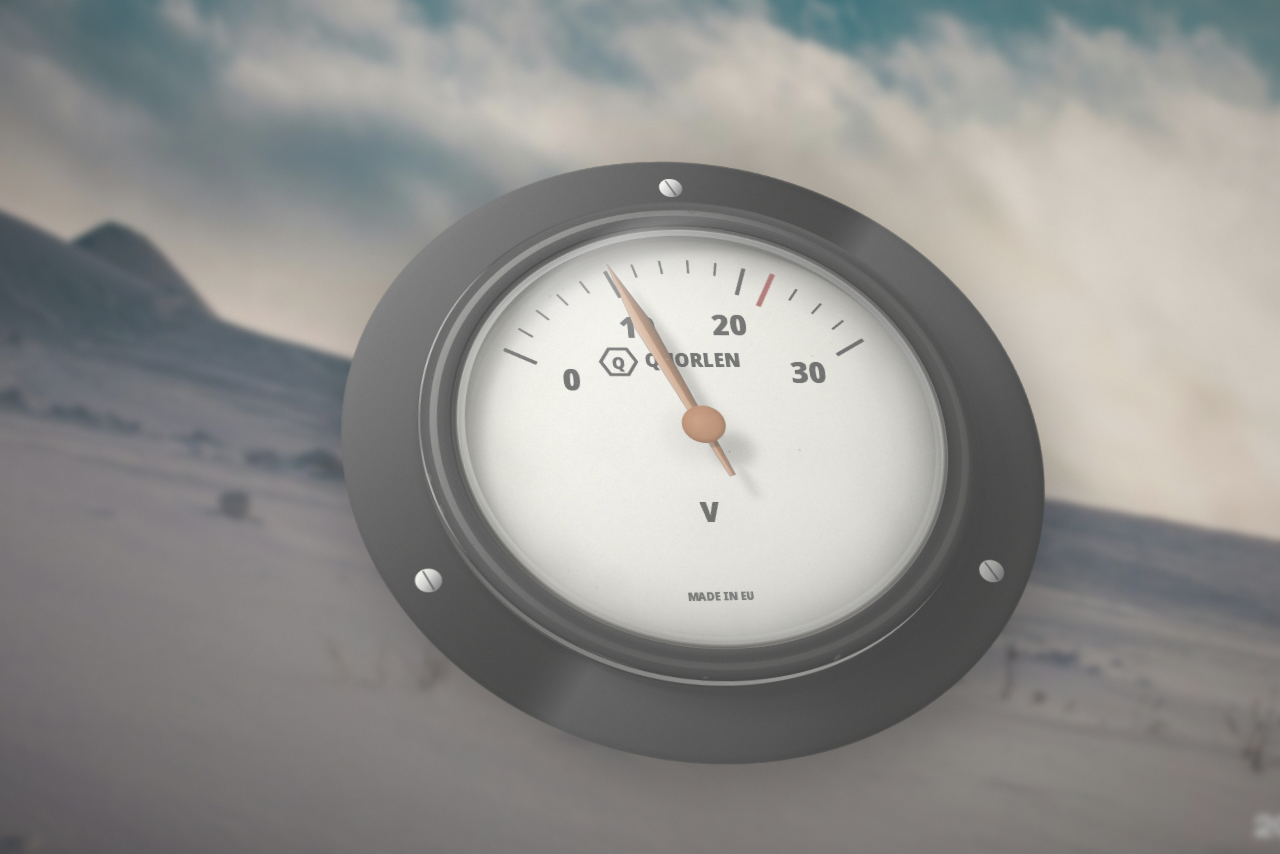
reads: value=10 unit=V
